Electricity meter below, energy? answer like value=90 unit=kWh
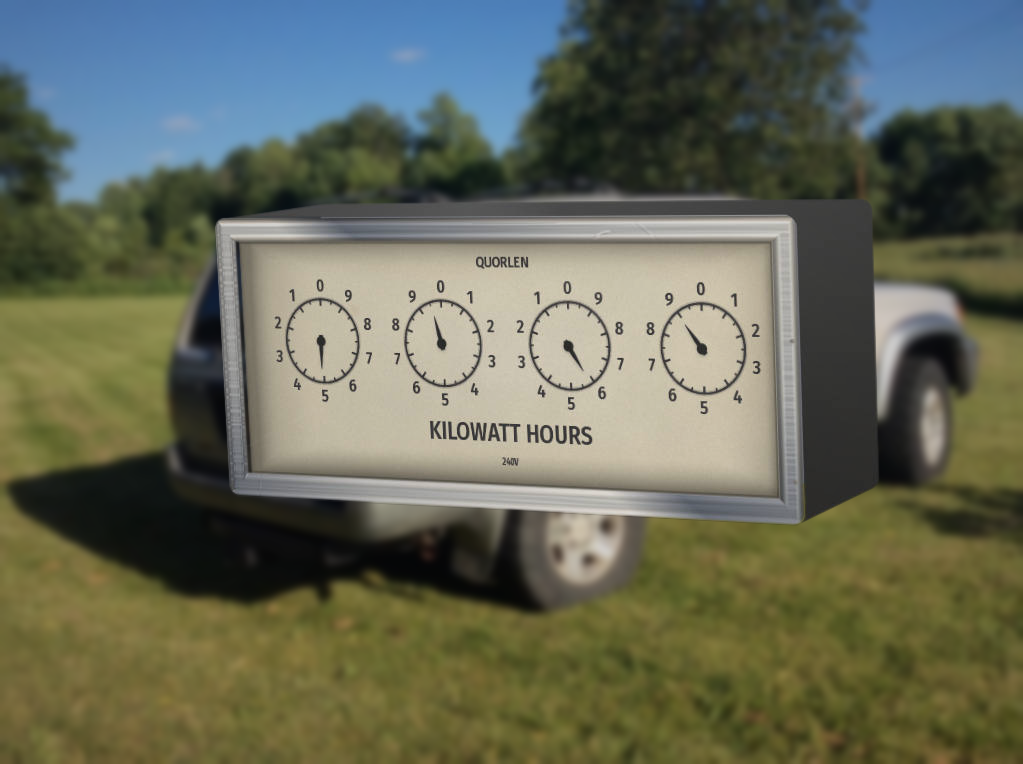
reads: value=4959 unit=kWh
